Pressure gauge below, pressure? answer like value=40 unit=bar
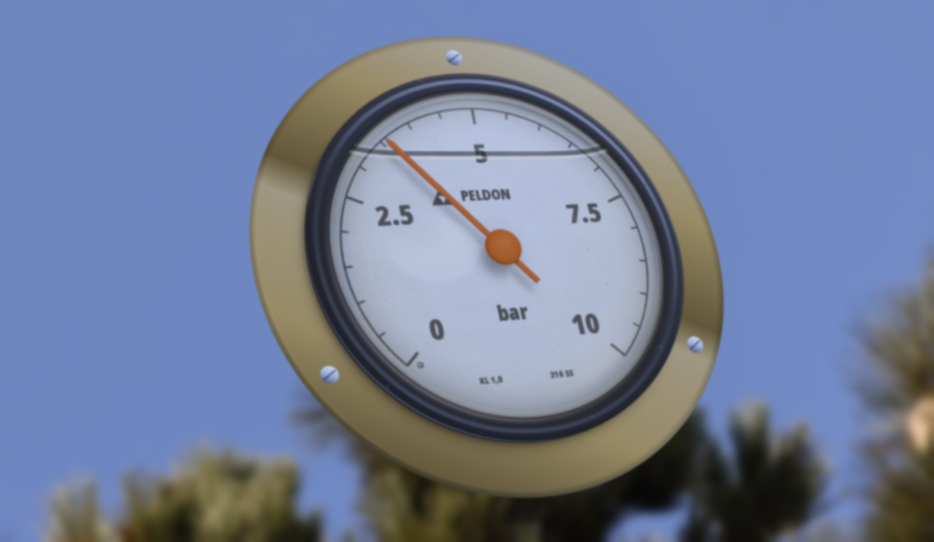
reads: value=3.5 unit=bar
